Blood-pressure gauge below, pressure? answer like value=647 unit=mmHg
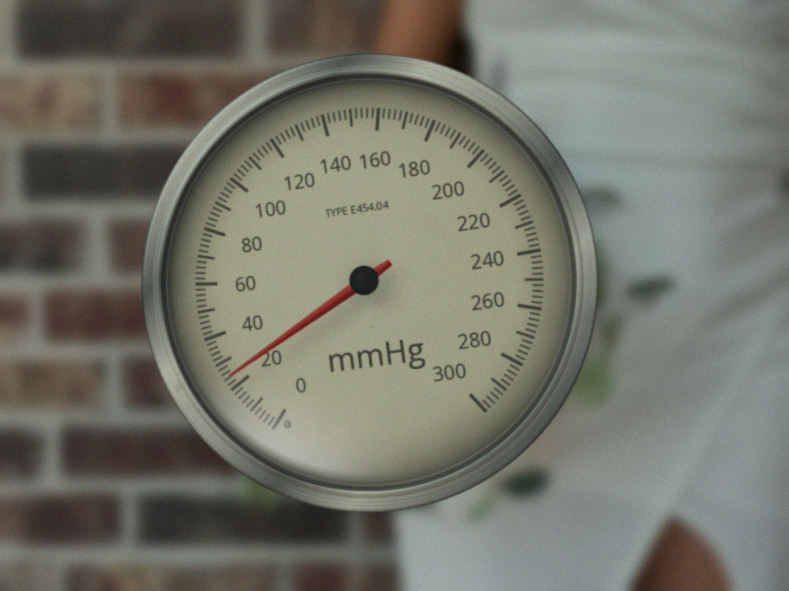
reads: value=24 unit=mmHg
